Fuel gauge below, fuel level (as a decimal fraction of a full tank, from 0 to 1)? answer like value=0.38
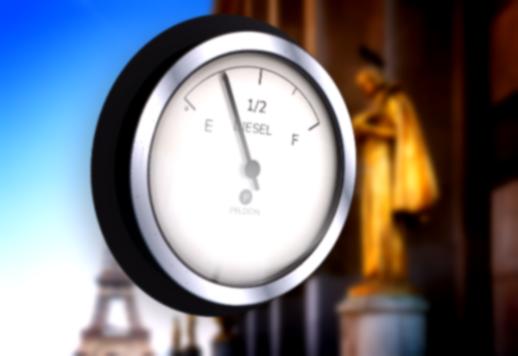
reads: value=0.25
